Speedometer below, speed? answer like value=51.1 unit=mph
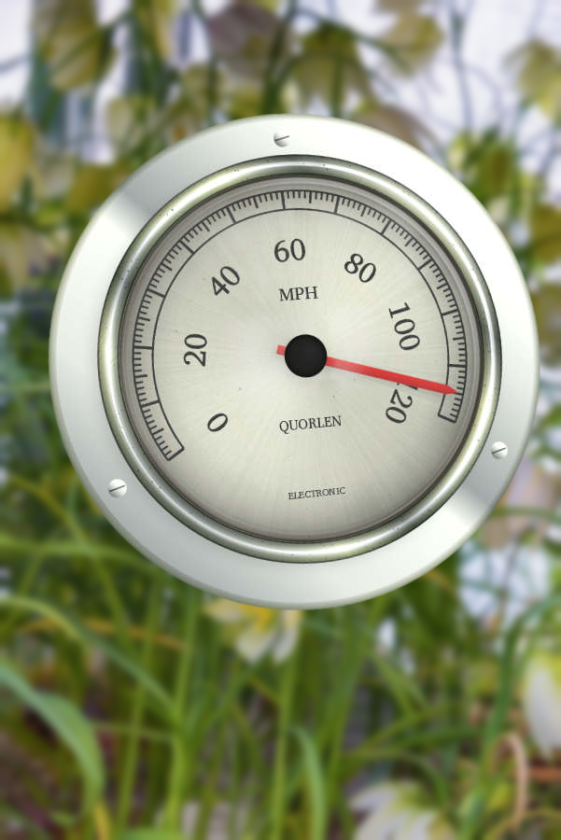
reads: value=115 unit=mph
